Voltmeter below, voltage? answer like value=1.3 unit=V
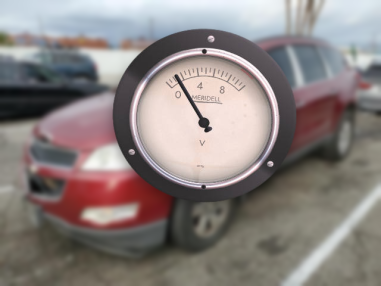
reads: value=1.5 unit=V
